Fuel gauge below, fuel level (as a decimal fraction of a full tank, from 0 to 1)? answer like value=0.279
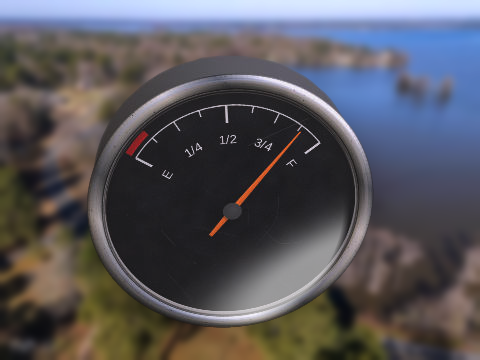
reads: value=0.875
